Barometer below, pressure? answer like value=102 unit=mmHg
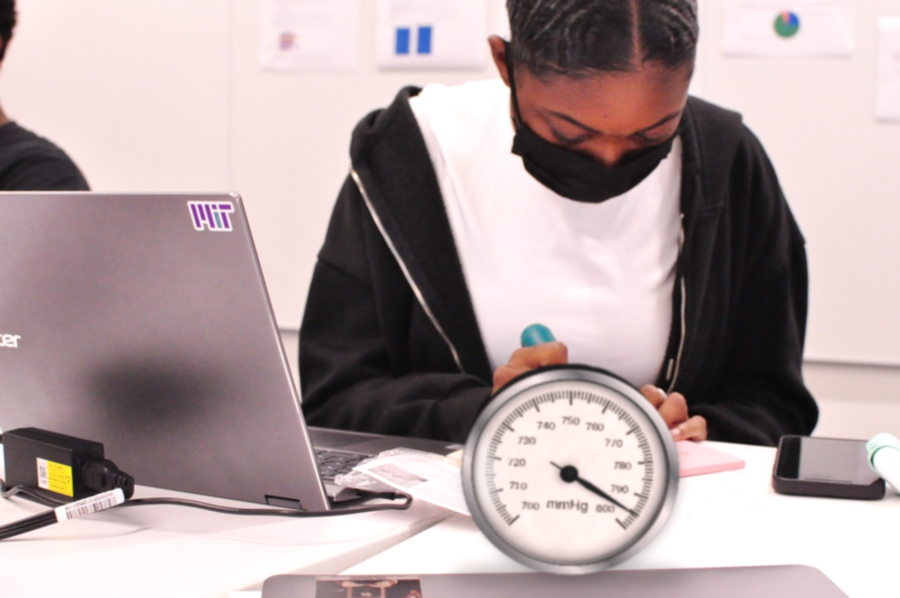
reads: value=795 unit=mmHg
